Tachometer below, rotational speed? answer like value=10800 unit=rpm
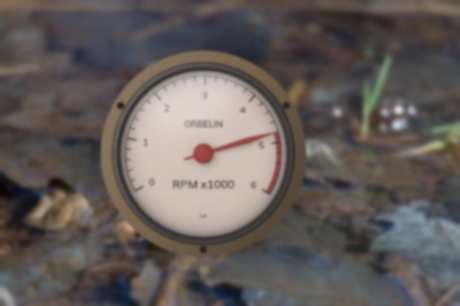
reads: value=4800 unit=rpm
